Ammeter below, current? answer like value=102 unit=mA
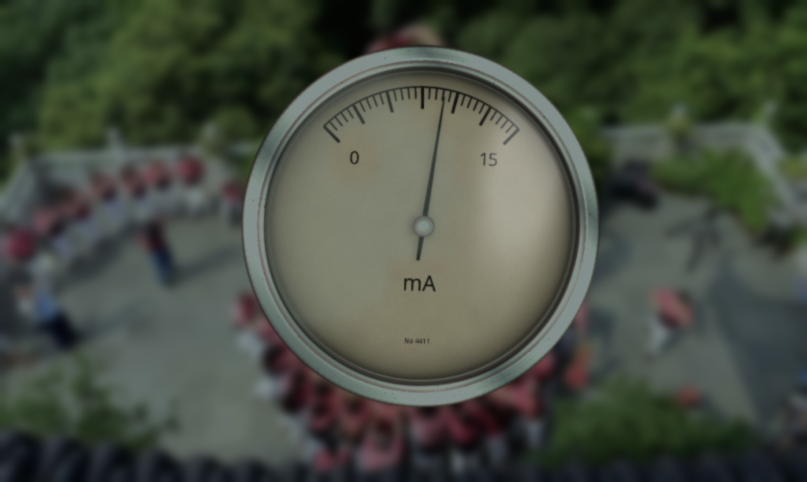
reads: value=9 unit=mA
